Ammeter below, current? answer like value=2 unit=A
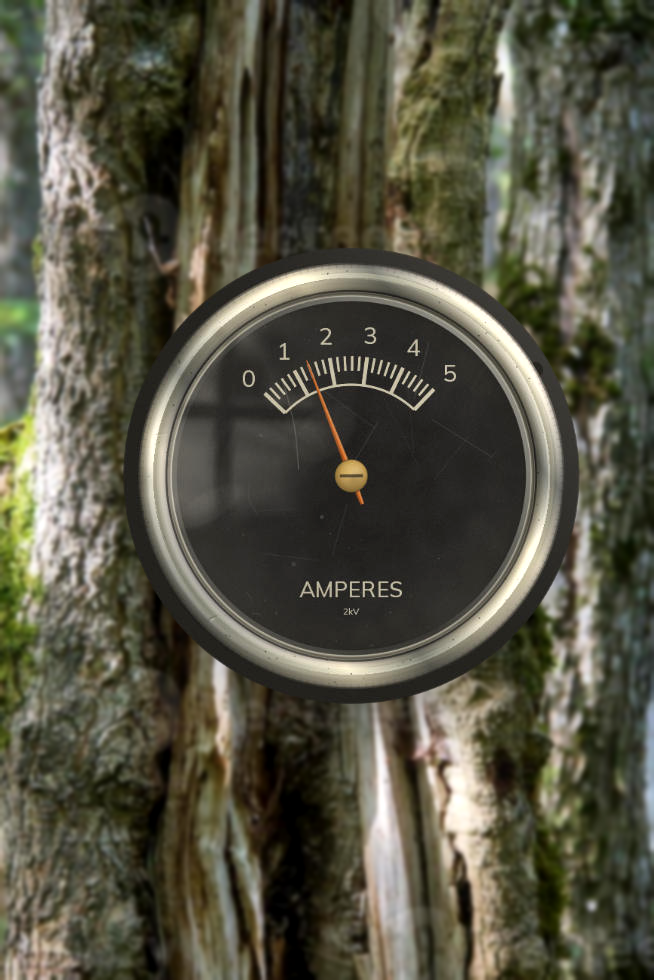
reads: value=1.4 unit=A
